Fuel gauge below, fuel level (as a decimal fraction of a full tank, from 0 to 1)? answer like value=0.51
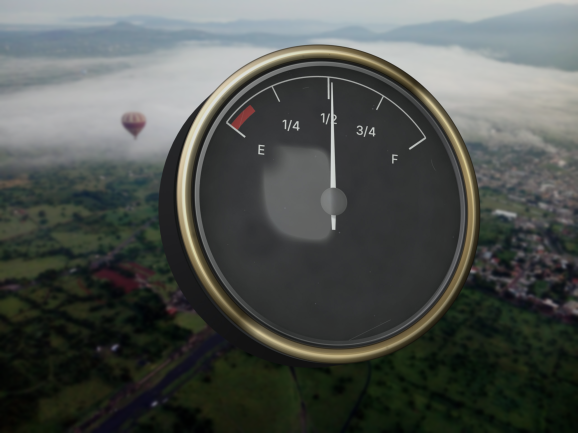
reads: value=0.5
